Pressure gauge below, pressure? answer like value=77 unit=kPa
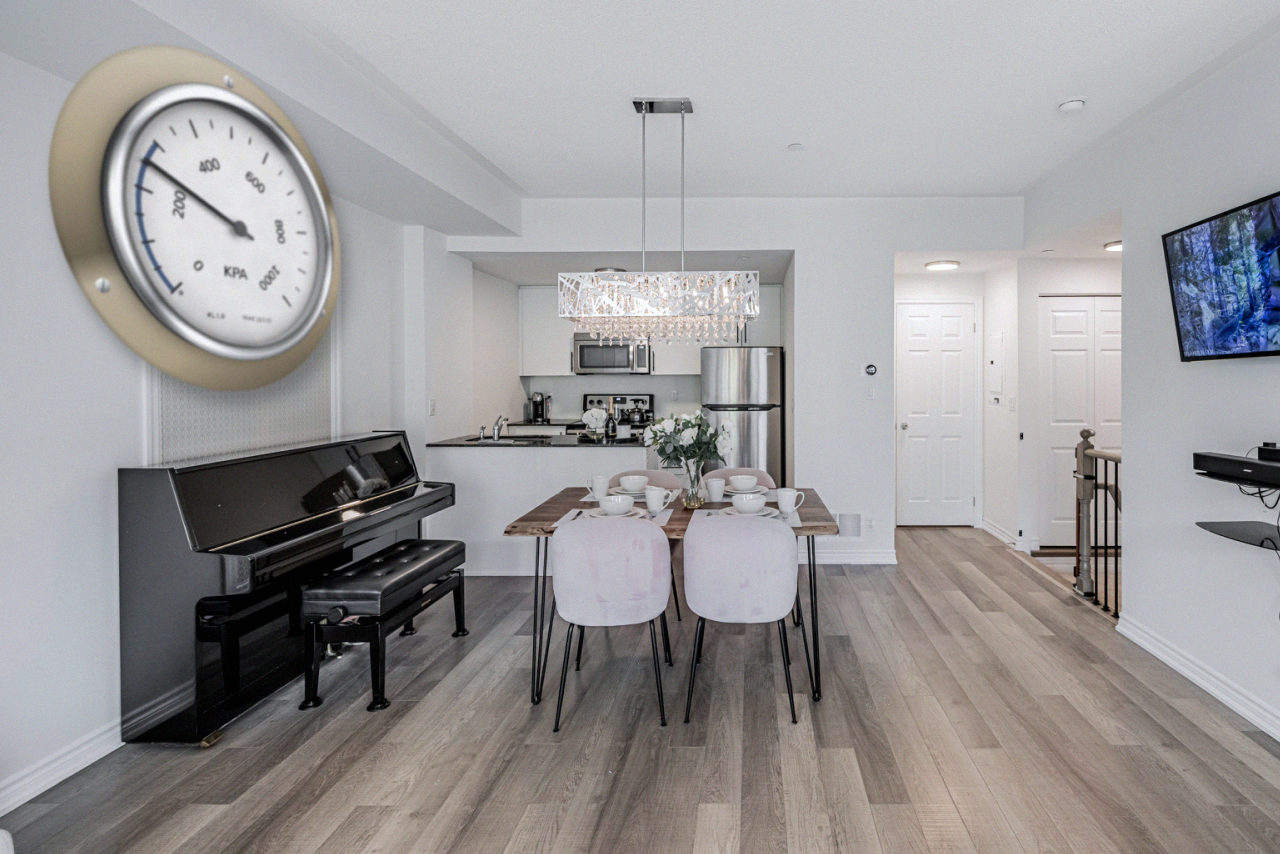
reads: value=250 unit=kPa
